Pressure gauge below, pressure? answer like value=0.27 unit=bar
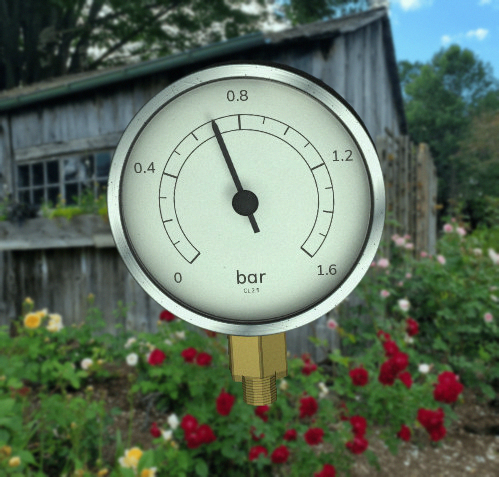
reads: value=0.7 unit=bar
